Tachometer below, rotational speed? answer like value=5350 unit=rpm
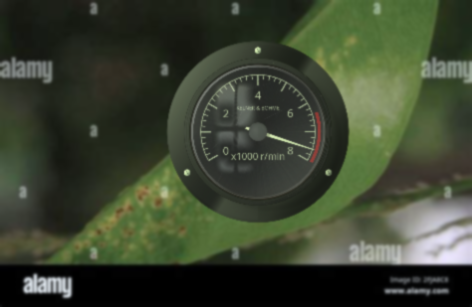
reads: value=7600 unit=rpm
